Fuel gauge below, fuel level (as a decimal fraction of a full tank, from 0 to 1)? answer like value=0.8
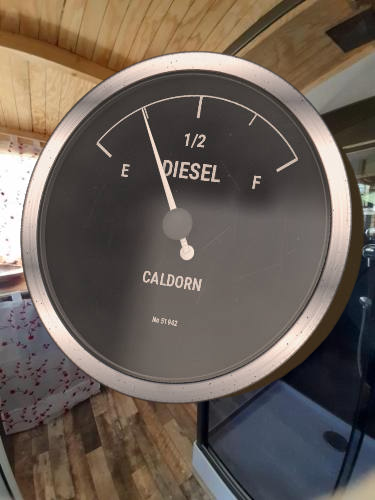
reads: value=0.25
